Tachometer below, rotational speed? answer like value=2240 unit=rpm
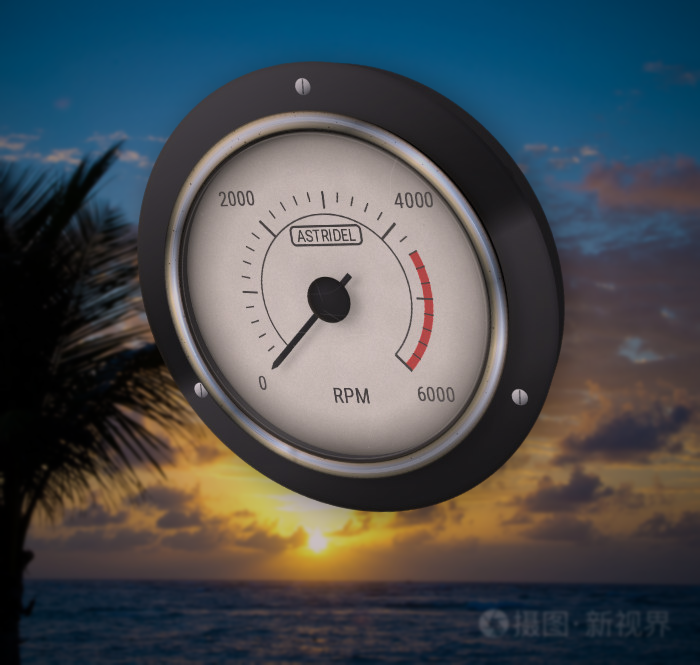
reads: value=0 unit=rpm
